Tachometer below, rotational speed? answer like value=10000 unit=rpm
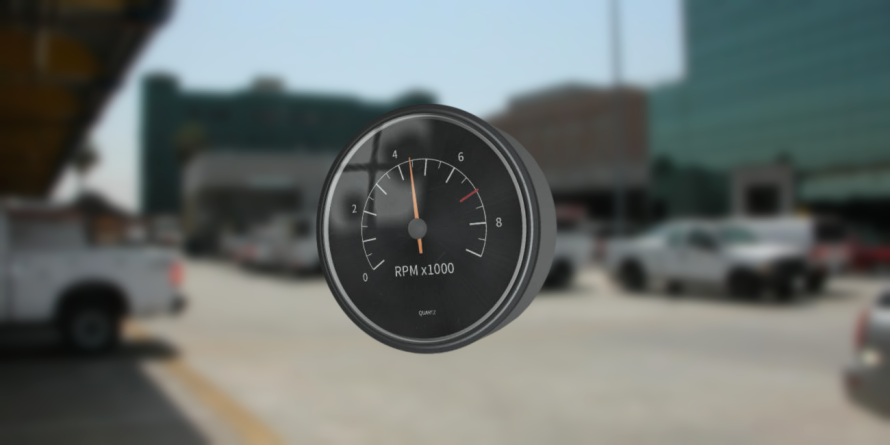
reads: value=4500 unit=rpm
